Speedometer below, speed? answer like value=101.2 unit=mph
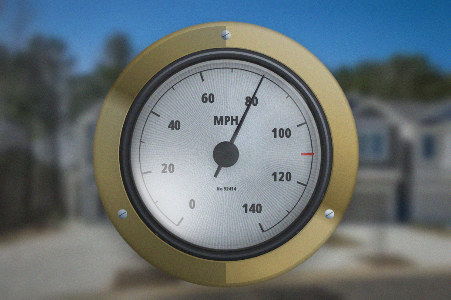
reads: value=80 unit=mph
